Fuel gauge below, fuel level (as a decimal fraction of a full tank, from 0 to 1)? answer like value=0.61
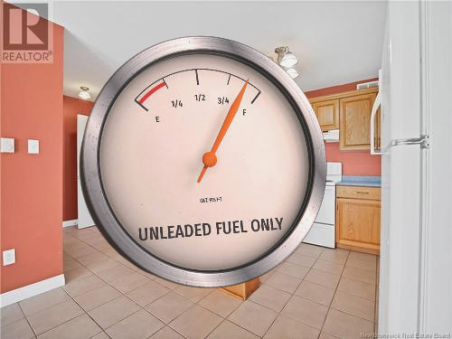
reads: value=0.875
